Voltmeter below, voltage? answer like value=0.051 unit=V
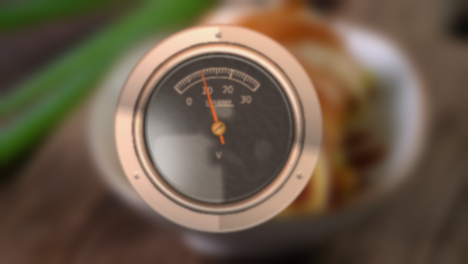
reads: value=10 unit=V
